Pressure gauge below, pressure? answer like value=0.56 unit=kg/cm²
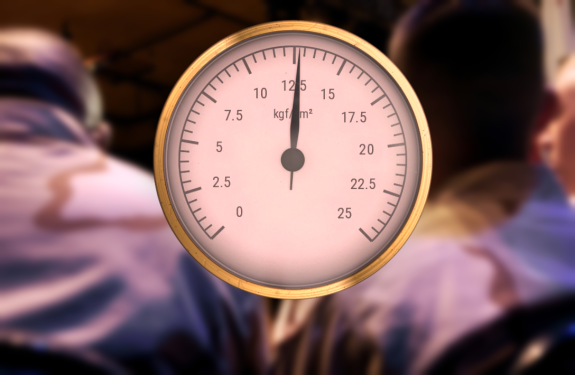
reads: value=12.75 unit=kg/cm²
